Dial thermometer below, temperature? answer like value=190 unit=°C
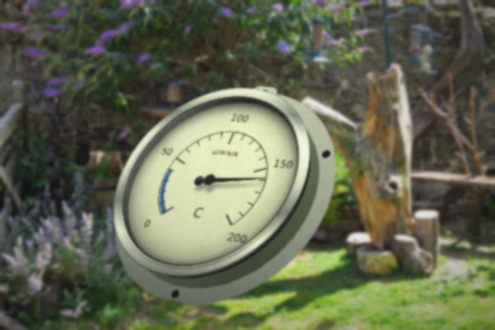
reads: value=160 unit=°C
